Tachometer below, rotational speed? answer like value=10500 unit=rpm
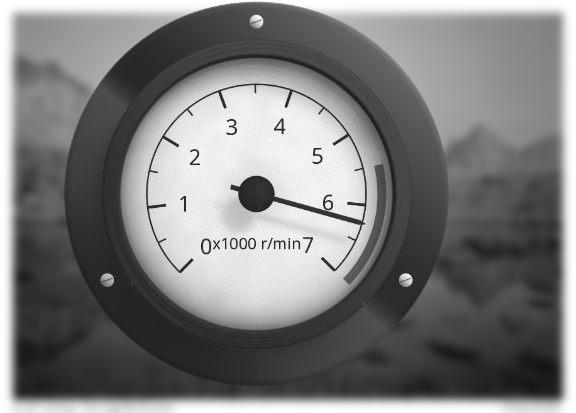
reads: value=6250 unit=rpm
